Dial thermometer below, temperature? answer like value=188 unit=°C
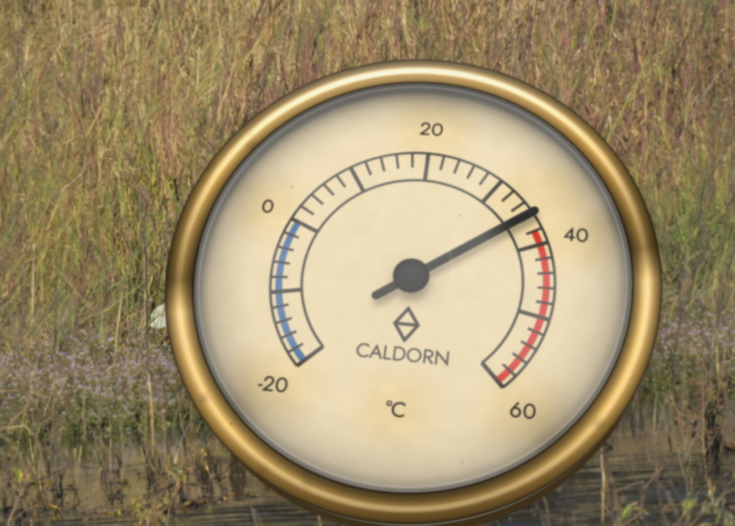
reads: value=36 unit=°C
